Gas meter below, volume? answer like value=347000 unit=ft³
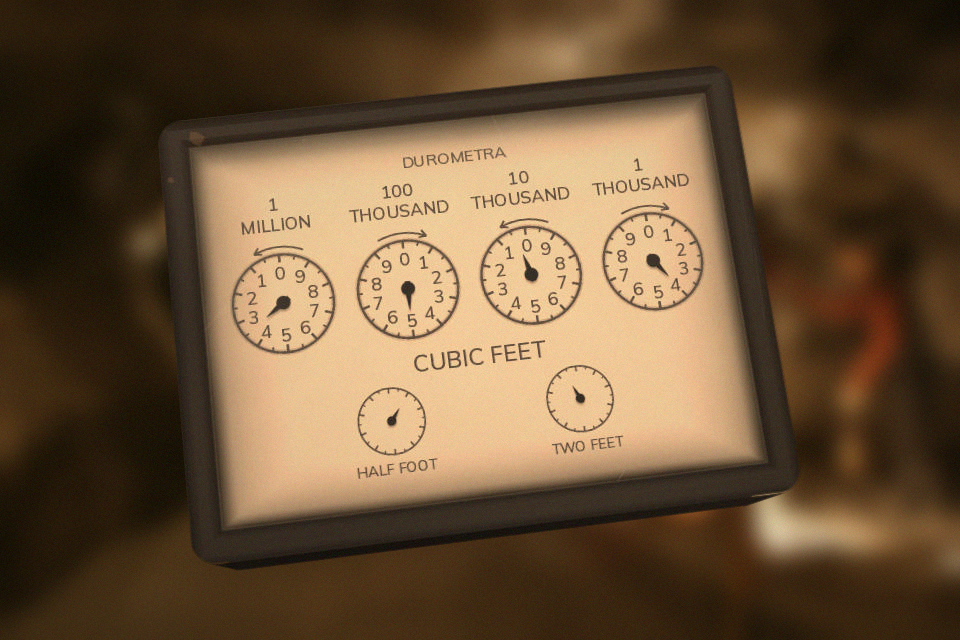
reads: value=350400 unit=ft³
